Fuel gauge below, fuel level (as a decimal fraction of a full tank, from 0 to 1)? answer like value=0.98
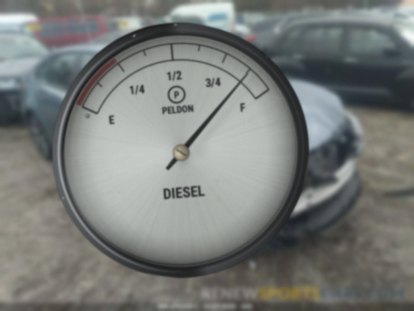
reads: value=0.875
